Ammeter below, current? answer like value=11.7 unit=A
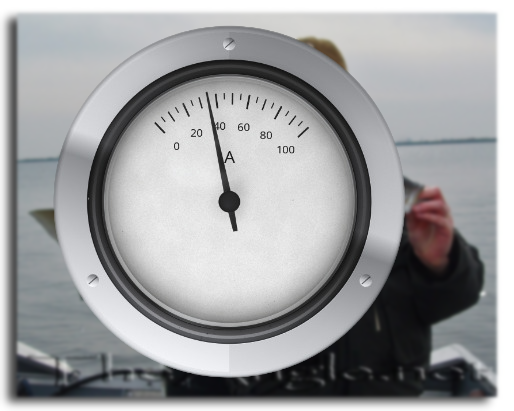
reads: value=35 unit=A
